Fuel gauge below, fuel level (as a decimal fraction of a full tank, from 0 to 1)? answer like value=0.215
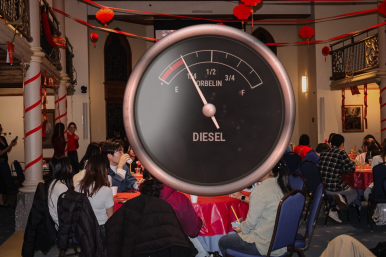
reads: value=0.25
